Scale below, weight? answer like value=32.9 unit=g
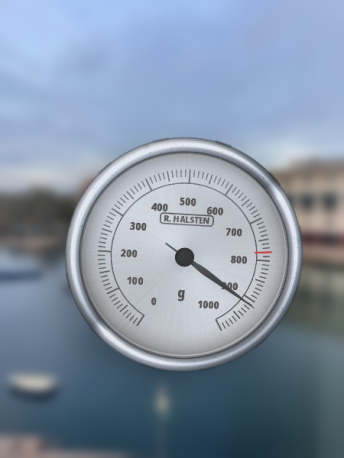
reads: value=910 unit=g
